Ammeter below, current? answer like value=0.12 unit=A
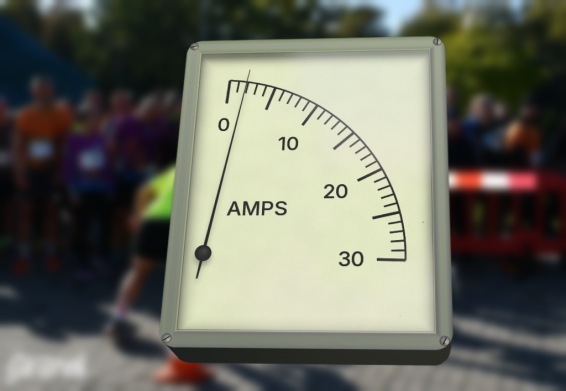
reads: value=2 unit=A
